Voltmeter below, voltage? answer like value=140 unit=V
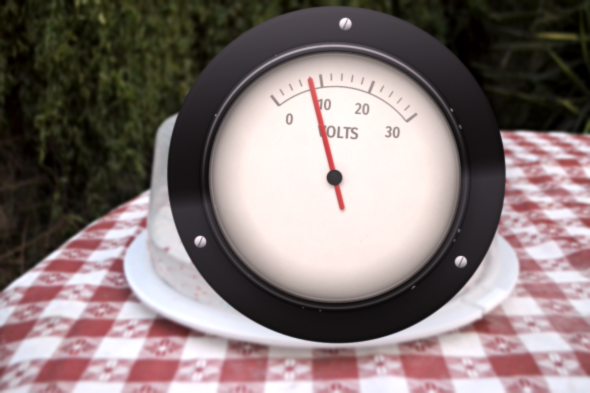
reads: value=8 unit=V
